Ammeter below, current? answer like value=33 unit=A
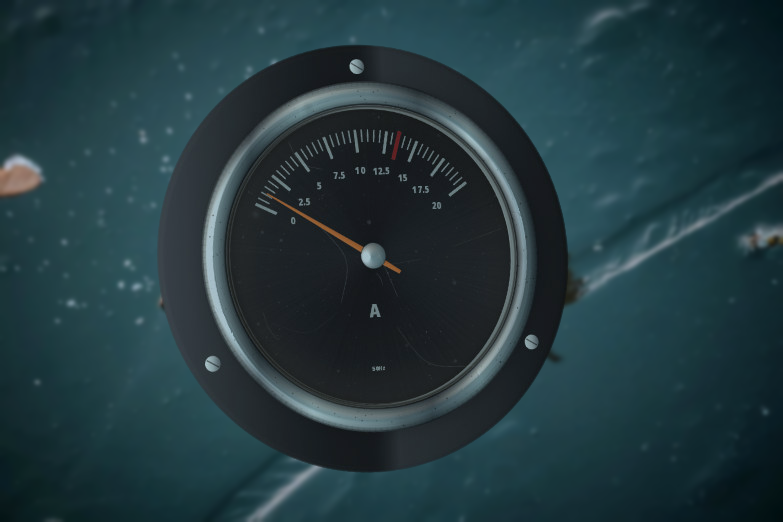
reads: value=1 unit=A
